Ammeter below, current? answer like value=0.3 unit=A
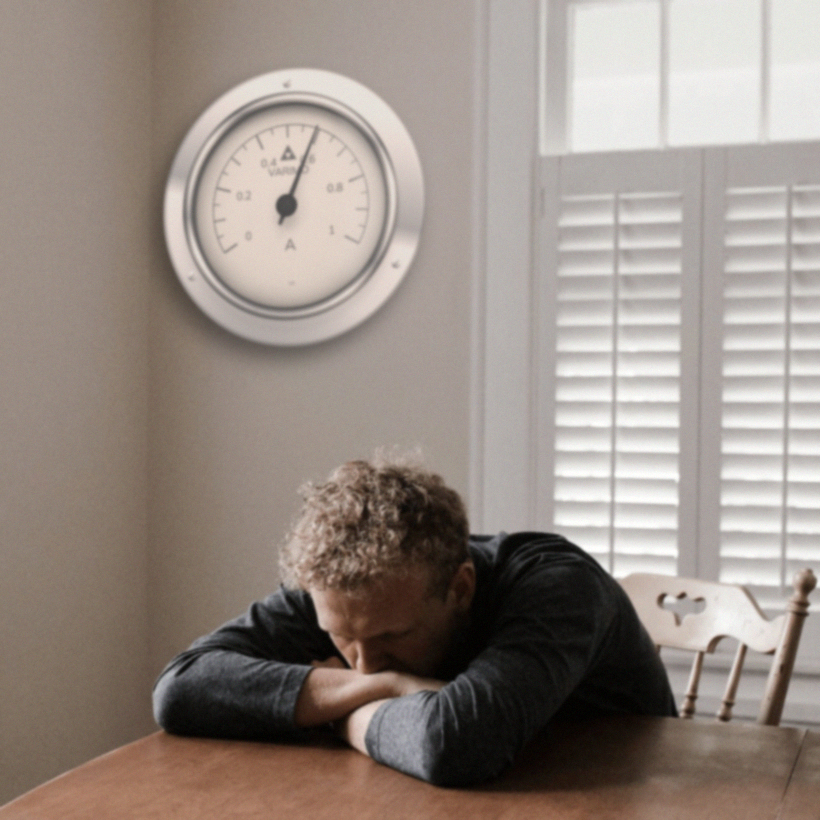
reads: value=0.6 unit=A
